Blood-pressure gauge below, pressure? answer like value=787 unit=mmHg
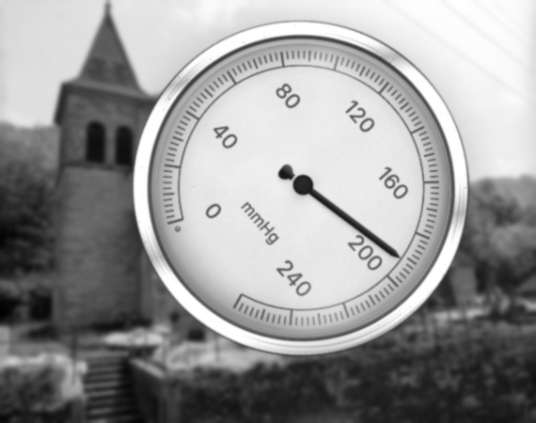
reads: value=192 unit=mmHg
